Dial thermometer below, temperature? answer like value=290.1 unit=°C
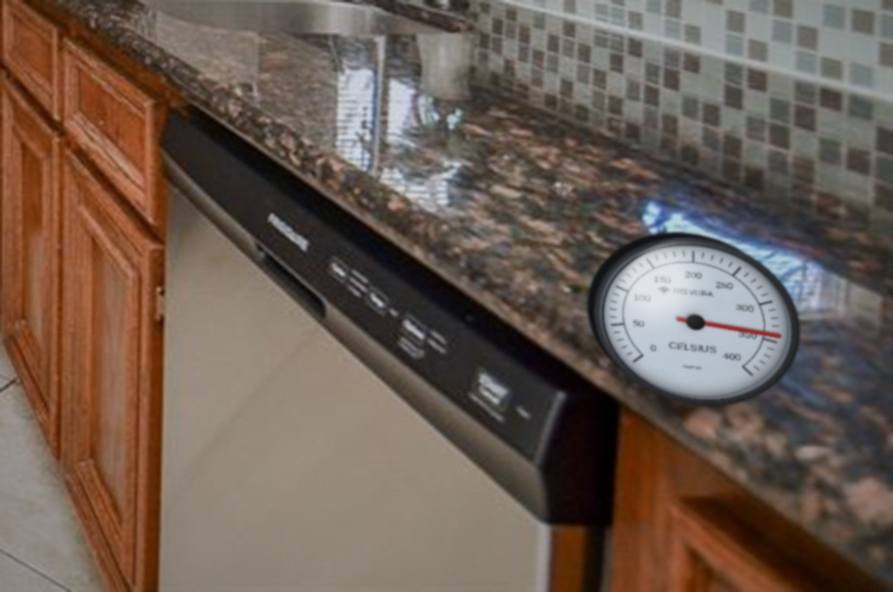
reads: value=340 unit=°C
